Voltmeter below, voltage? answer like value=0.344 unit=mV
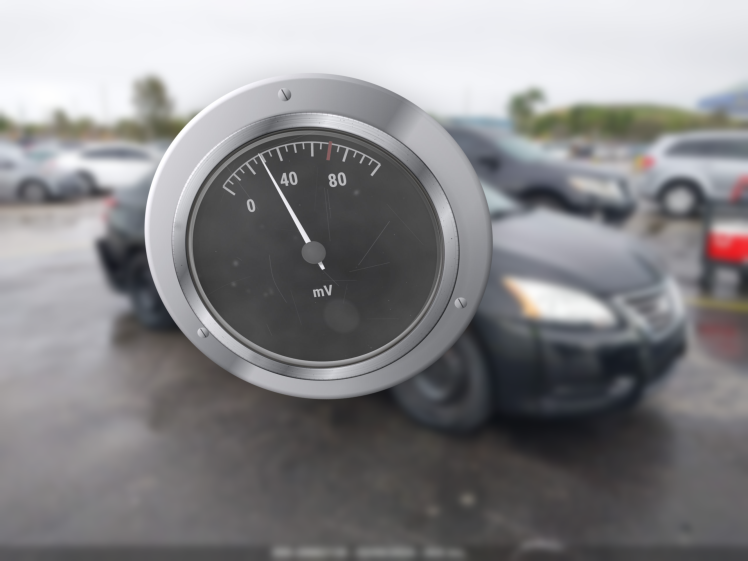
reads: value=30 unit=mV
